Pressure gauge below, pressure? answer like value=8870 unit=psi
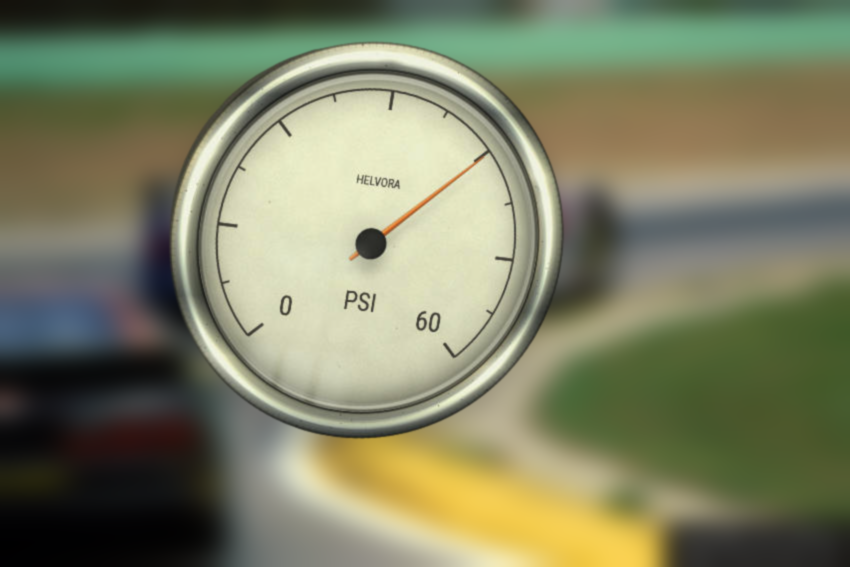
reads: value=40 unit=psi
